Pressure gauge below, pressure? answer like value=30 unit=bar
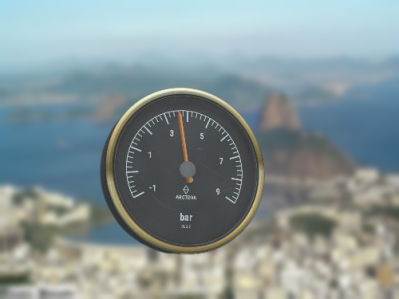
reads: value=3.6 unit=bar
